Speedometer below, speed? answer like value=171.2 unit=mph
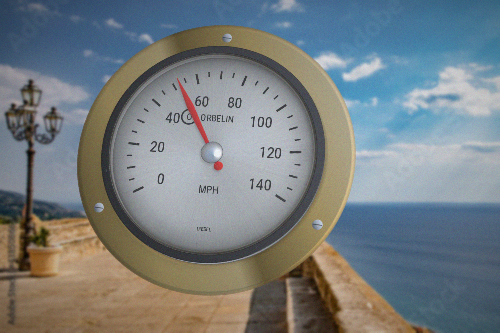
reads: value=52.5 unit=mph
